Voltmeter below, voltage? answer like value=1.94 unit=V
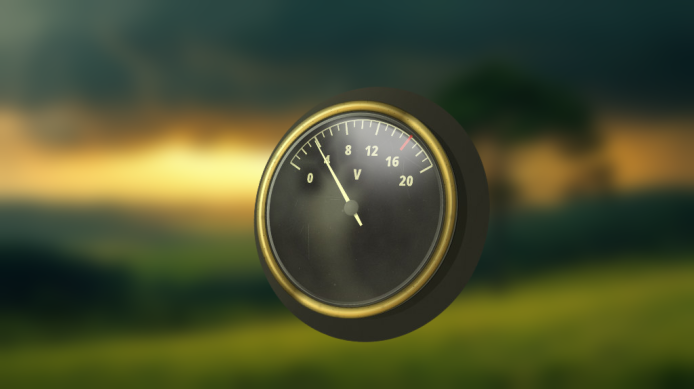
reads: value=4 unit=V
